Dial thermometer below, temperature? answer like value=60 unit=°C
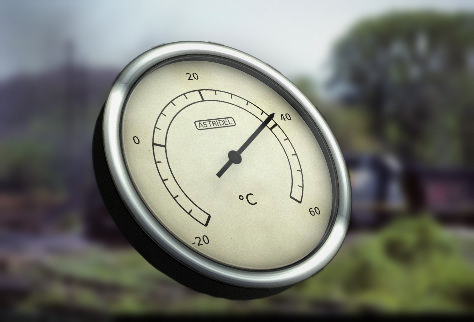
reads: value=38 unit=°C
